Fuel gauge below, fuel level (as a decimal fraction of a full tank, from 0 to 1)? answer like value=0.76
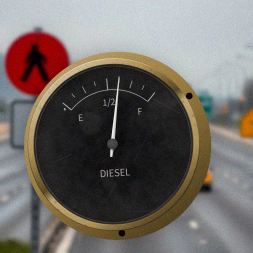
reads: value=0.625
